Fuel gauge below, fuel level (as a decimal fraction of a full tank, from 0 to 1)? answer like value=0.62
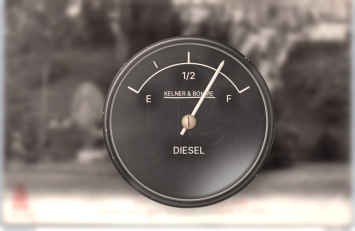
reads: value=0.75
